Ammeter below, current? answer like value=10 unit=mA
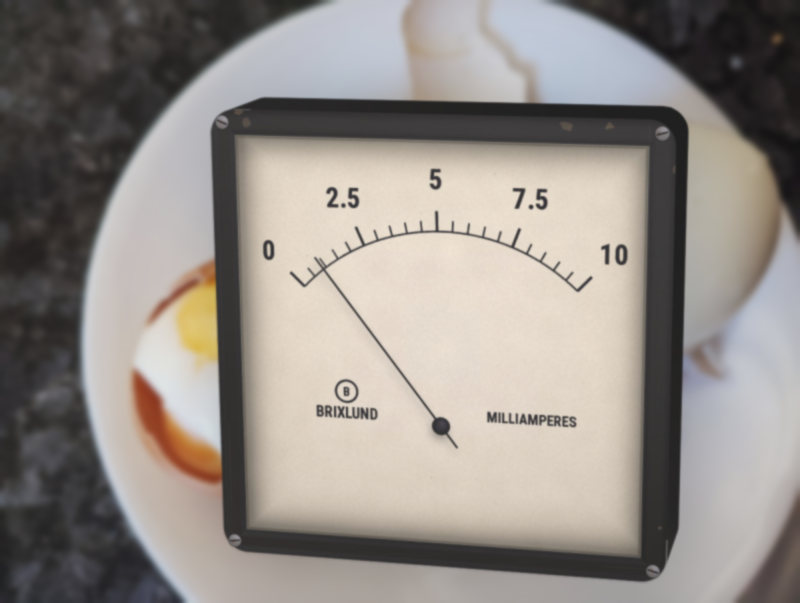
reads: value=1 unit=mA
